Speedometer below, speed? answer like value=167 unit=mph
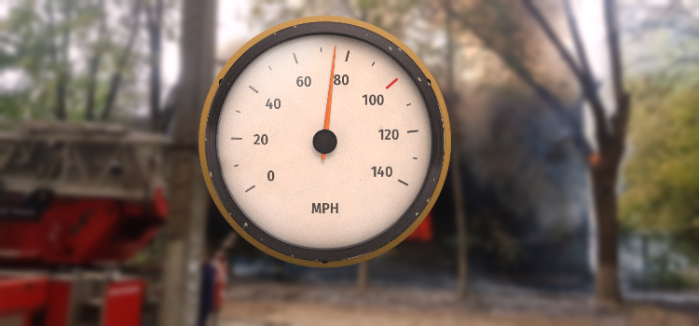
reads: value=75 unit=mph
